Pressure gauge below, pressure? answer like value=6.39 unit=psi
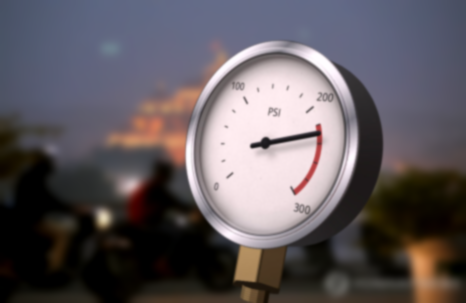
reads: value=230 unit=psi
